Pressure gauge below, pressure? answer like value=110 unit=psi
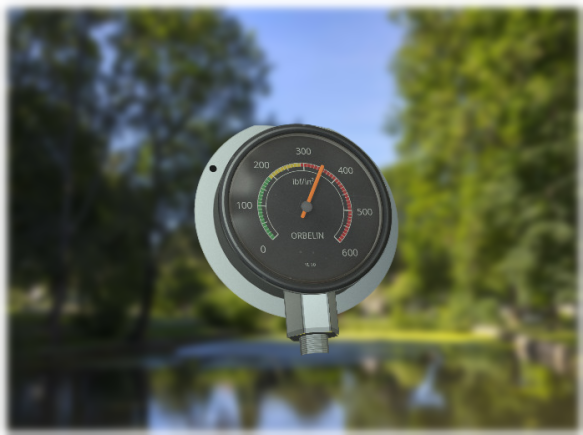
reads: value=350 unit=psi
